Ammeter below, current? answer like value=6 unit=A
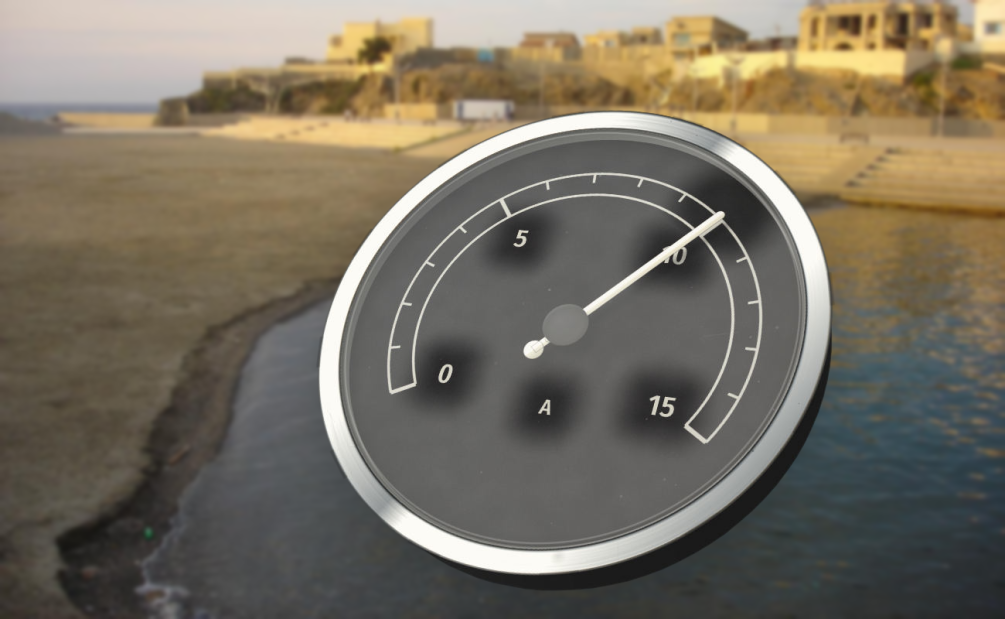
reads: value=10 unit=A
